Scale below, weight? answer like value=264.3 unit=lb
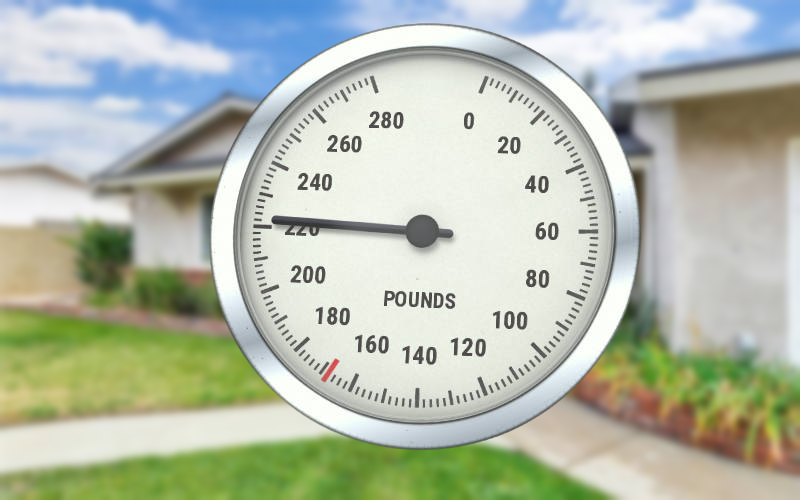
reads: value=222 unit=lb
